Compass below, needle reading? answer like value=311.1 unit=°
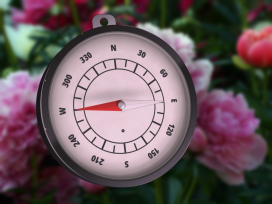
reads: value=270 unit=°
